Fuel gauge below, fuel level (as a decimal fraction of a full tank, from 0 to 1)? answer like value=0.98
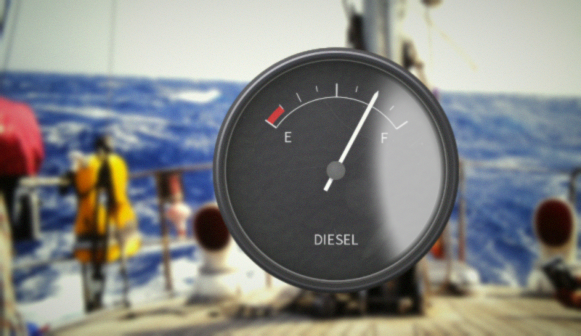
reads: value=0.75
